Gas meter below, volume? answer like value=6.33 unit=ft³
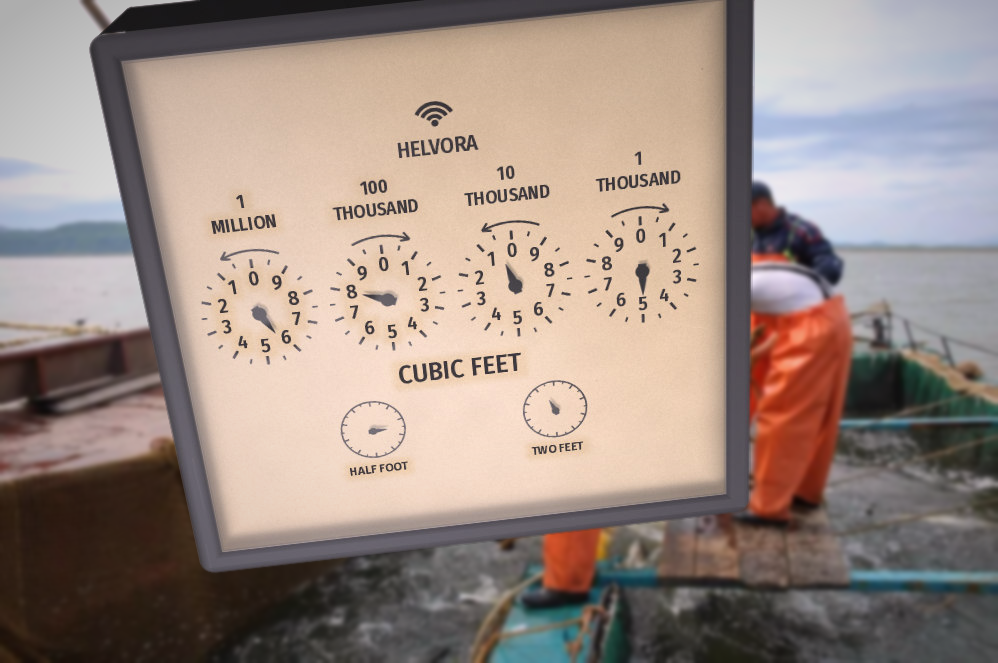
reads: value=580500 unit=ft³
